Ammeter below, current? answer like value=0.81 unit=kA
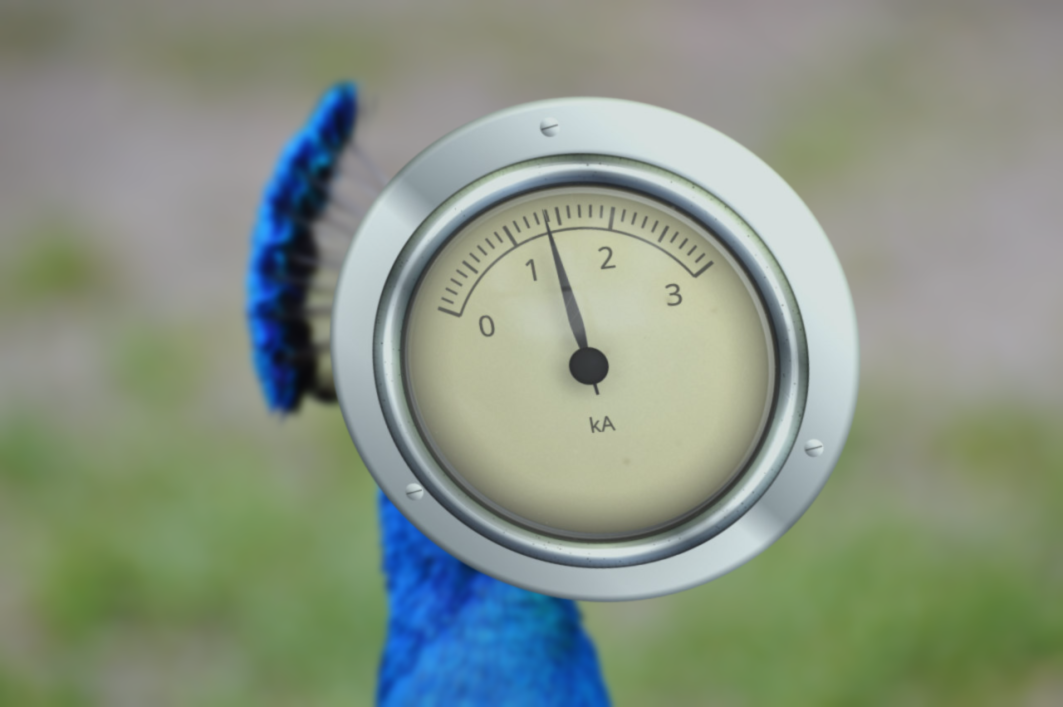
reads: value=1.4 unit=kA
